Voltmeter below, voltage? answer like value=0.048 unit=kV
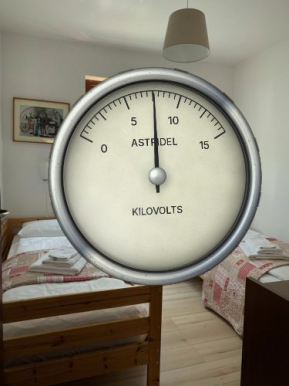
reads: value=7.5 unit=kV
